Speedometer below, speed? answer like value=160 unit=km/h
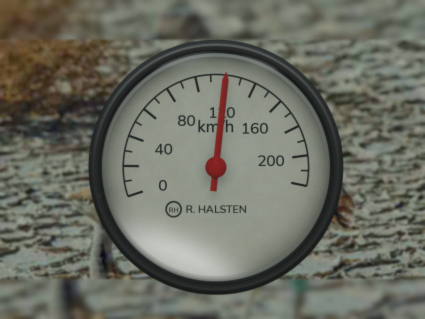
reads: value=120 unit=km/h
